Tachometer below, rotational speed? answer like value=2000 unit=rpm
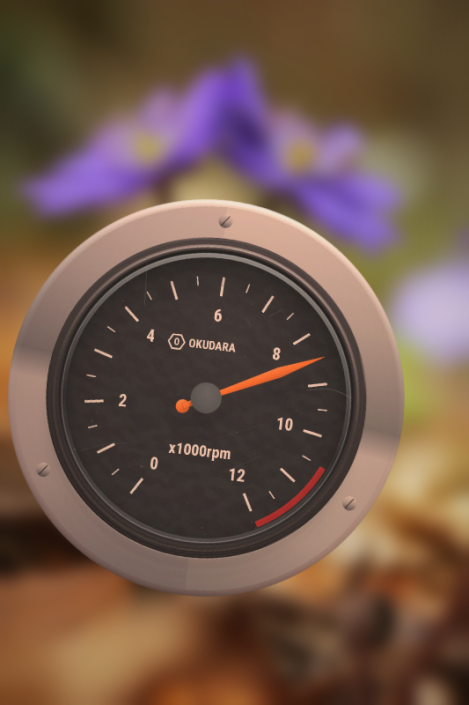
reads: value=8500 unit=rpm
